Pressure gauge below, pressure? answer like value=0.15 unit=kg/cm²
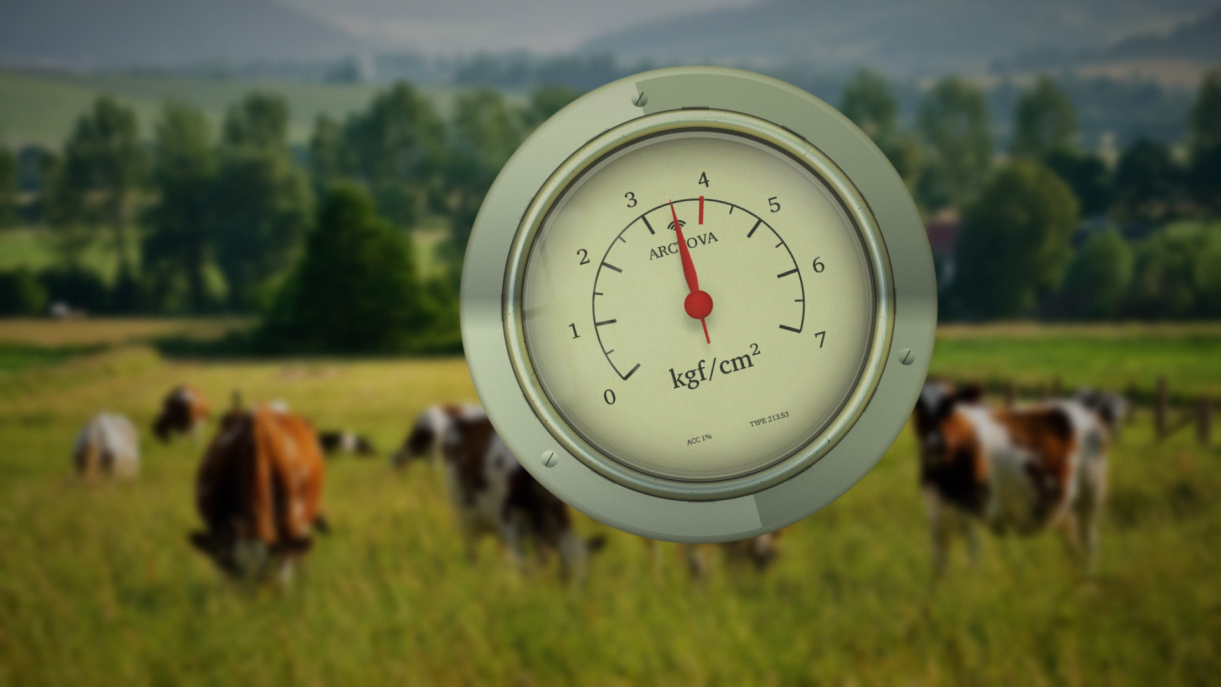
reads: value=3.5 unit=kg/cm²
